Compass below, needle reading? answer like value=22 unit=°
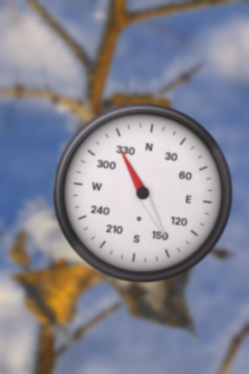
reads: value=325 unit=°
